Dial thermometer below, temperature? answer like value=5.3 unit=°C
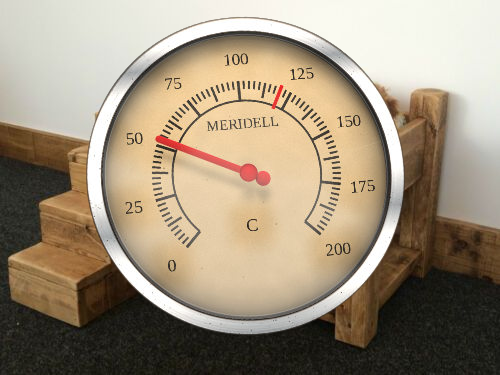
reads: value=52.5 unit=°C
